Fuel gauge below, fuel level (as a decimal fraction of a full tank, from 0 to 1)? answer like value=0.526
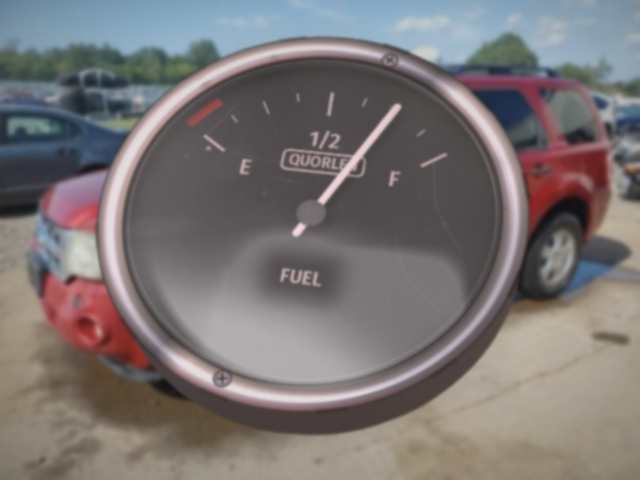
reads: value=0.75
